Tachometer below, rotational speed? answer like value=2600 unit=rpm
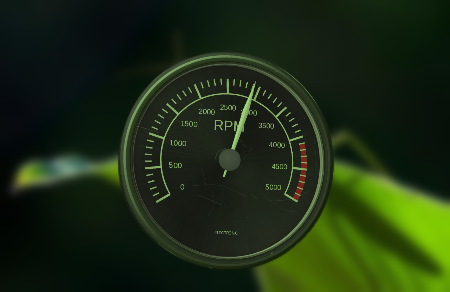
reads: value=2900 unit=rpm
